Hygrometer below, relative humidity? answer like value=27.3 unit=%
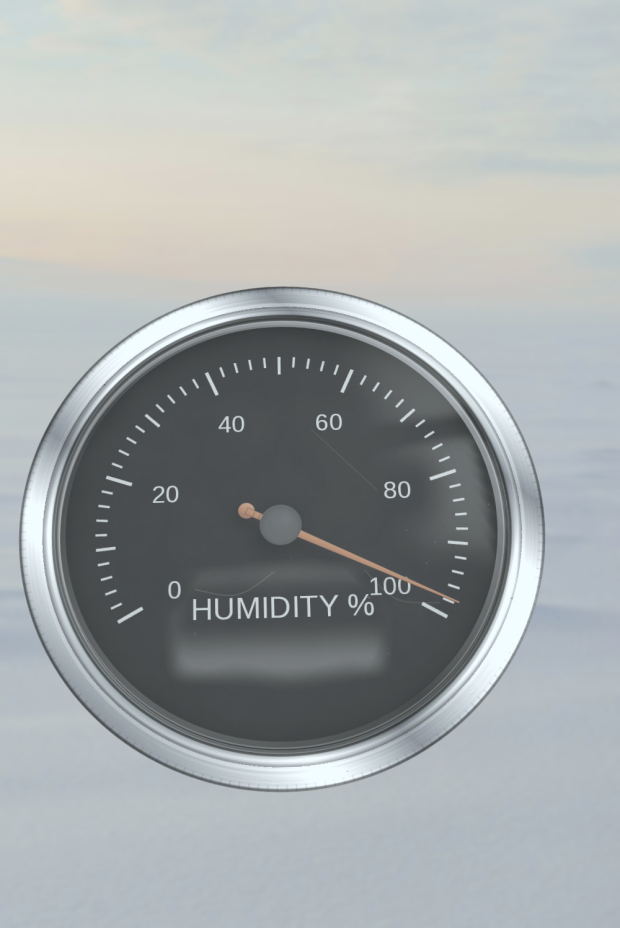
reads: value=98 unit=%
